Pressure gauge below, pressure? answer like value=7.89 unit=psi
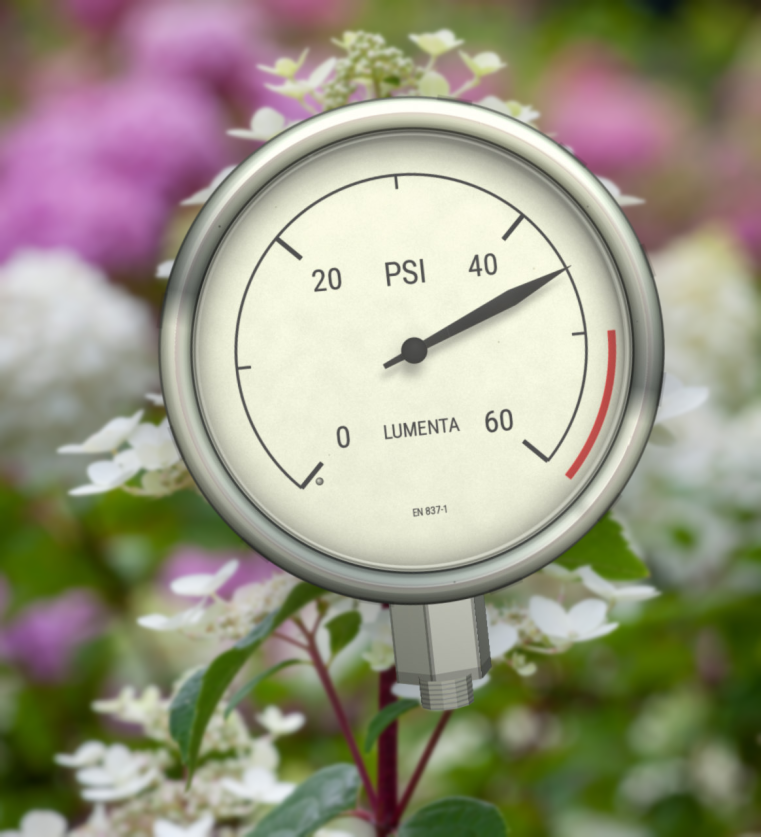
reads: value=45 unit=psi
